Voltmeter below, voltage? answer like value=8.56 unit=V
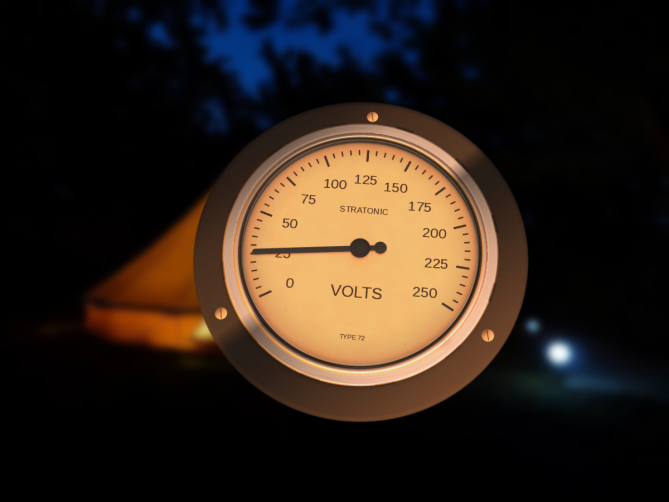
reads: value=25 unit=V
